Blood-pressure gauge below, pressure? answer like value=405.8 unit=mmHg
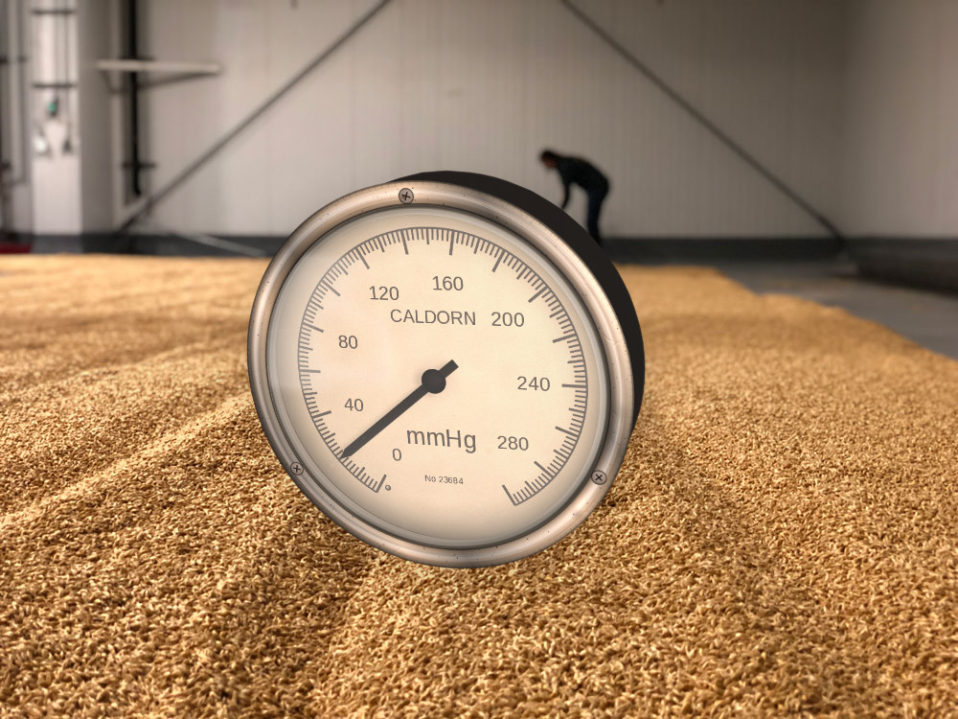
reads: value=20 unit=mmHg
